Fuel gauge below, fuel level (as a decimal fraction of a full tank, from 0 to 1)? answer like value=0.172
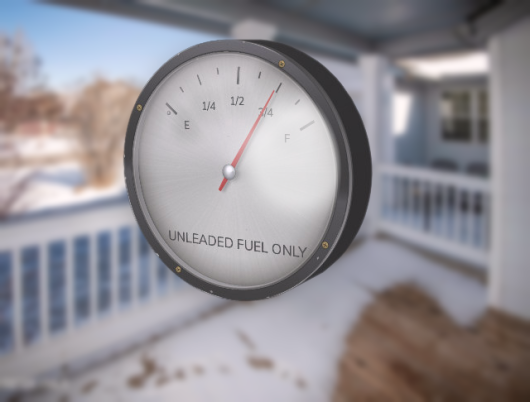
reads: value=0.75
